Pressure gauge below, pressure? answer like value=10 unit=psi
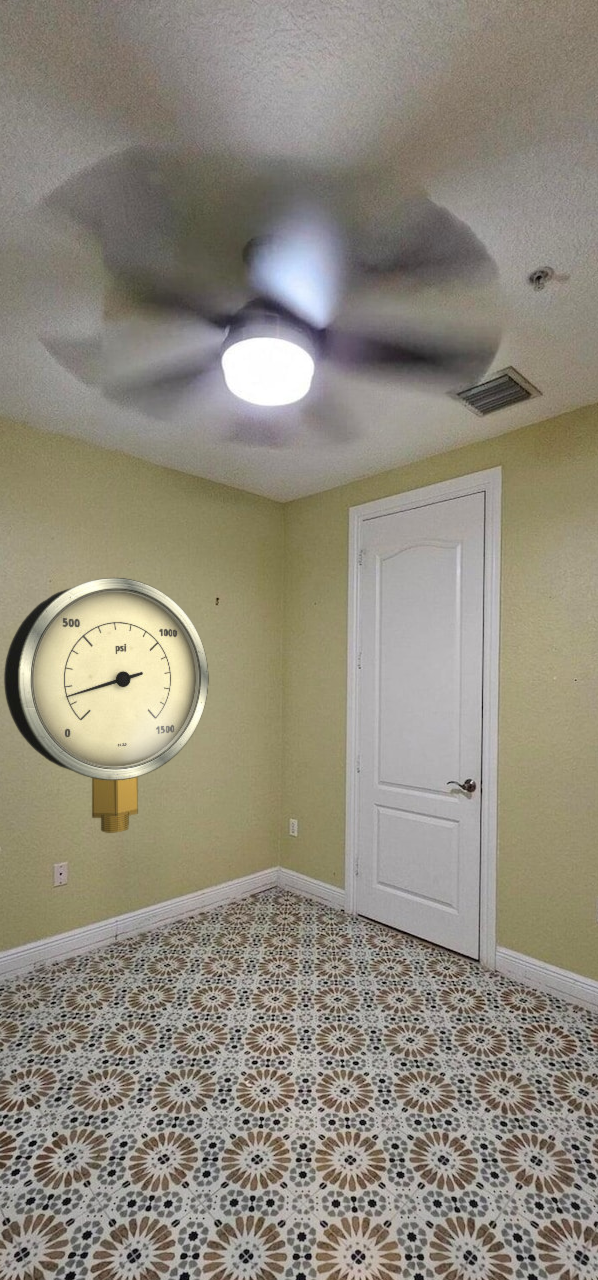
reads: value=150 unit=psi
